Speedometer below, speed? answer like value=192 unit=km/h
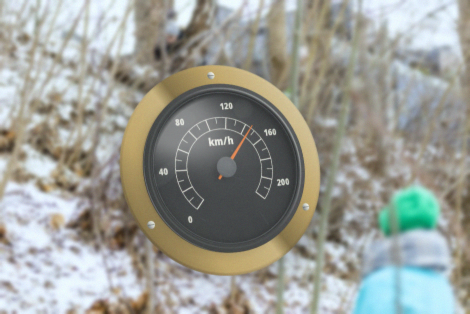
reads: value=145 unit=km/h
